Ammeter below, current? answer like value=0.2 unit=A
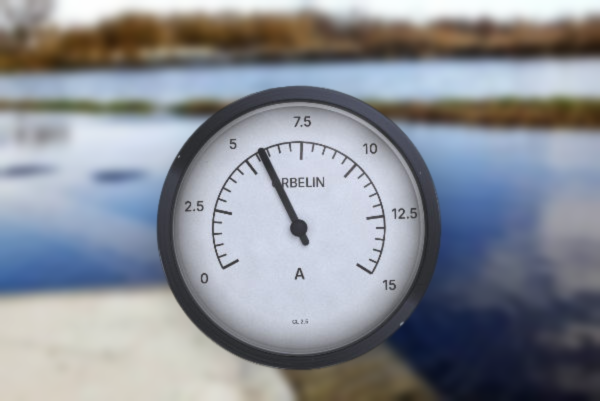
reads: value=5.75 unit=A
